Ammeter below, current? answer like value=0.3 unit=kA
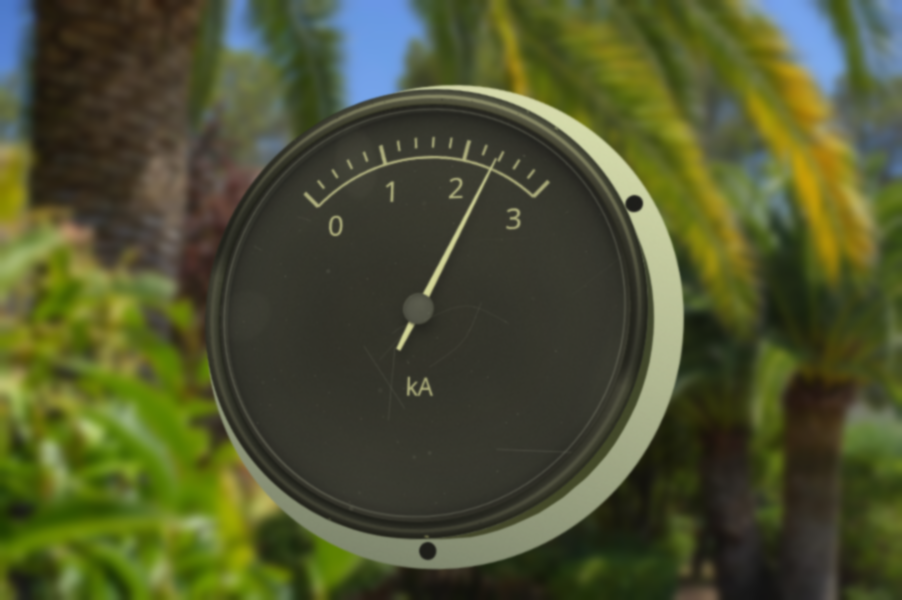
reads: value=2.4 unit=kA
